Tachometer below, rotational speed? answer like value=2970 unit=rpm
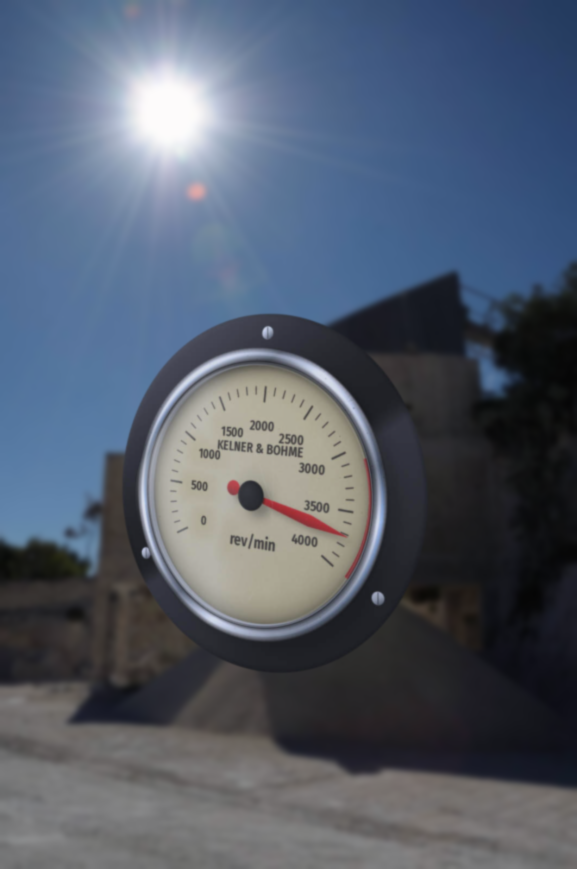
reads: value=3700 unit=rpm
